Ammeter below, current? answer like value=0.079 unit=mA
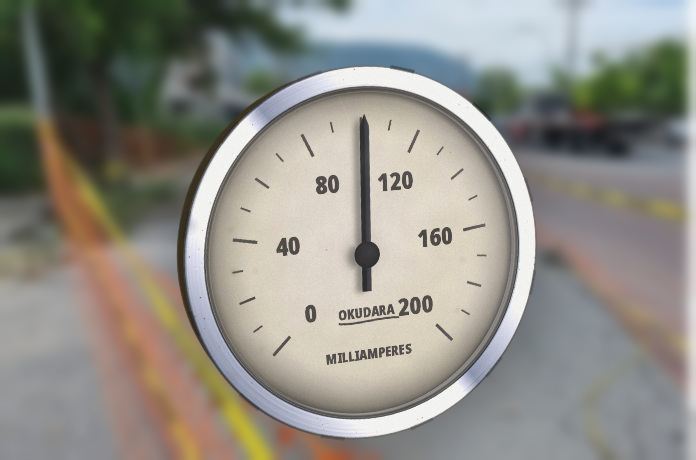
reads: value=100 unit=mA
